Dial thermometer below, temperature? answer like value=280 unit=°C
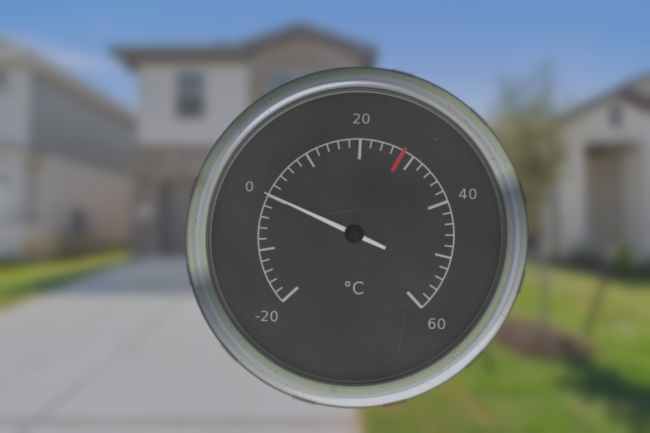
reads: value=0 unit=°C
